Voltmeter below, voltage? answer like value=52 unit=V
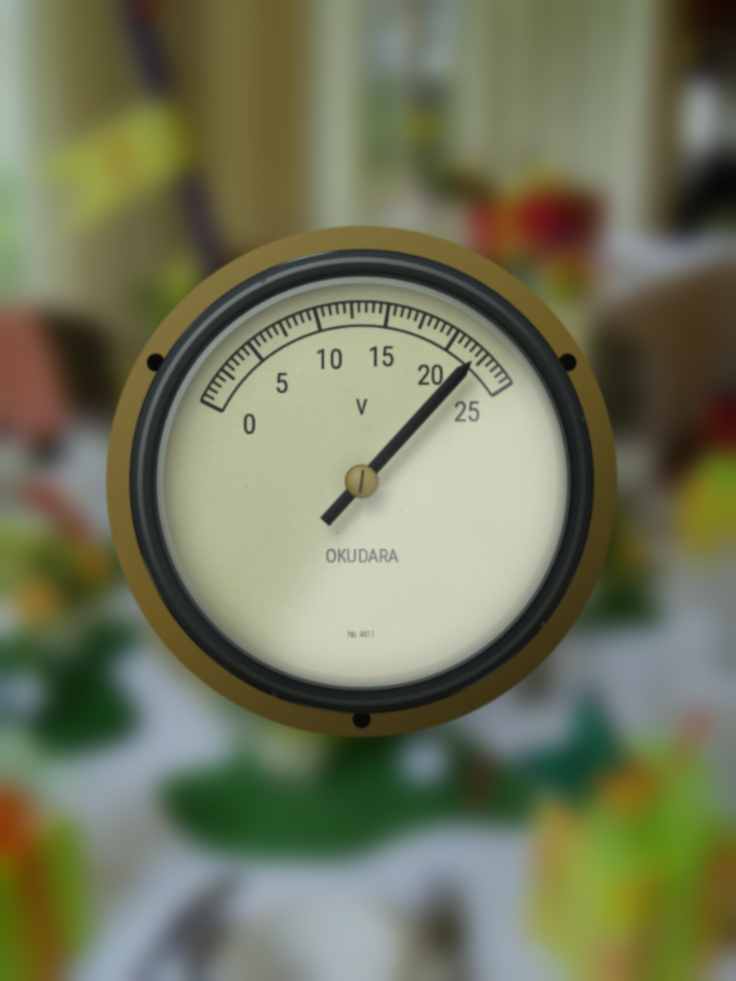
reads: value=22 unit=V
